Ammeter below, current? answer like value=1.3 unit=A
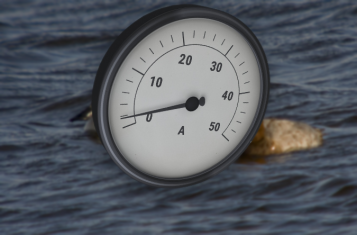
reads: value=2 unit=A
